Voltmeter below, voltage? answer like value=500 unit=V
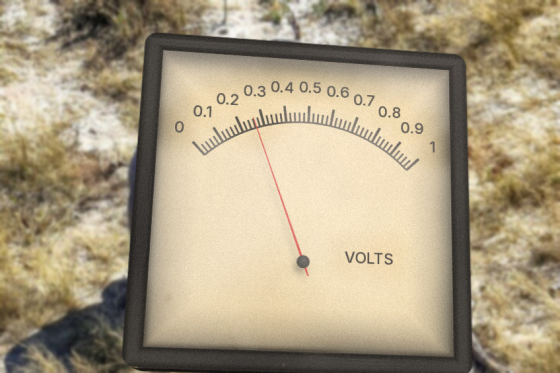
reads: value=0.26 unit=V
